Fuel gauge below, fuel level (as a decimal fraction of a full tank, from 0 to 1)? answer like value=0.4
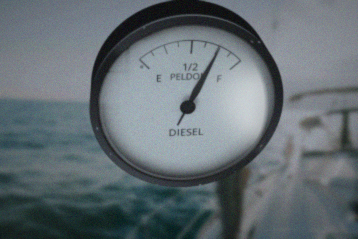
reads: value=0.75
